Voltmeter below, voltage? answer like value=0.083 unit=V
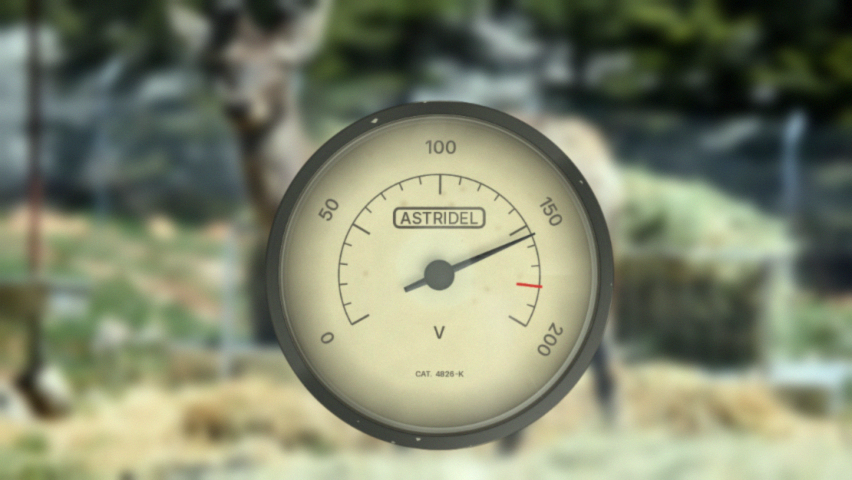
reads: value=155 unit=V
